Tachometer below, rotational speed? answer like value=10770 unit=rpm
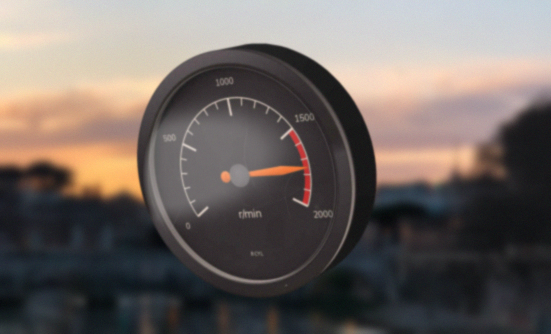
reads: value=1750 unit=rpm
